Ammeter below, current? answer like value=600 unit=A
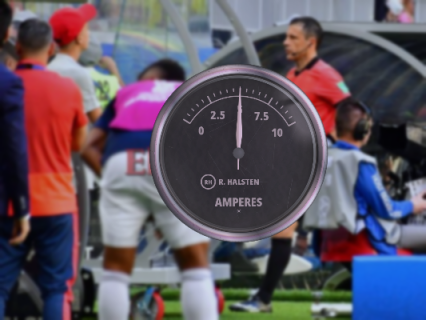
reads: value=5 unit=A
